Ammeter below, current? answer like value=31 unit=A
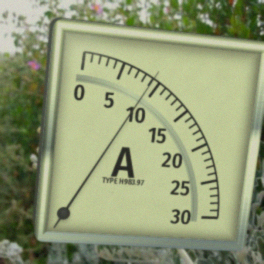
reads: value=9 unit=A
